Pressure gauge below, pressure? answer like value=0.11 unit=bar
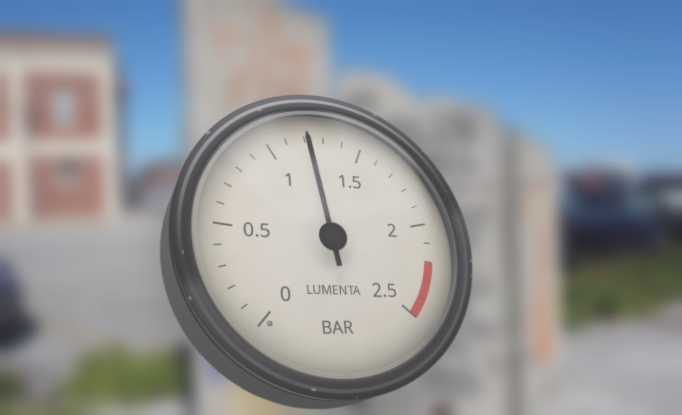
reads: value=1.2 unit=bar
